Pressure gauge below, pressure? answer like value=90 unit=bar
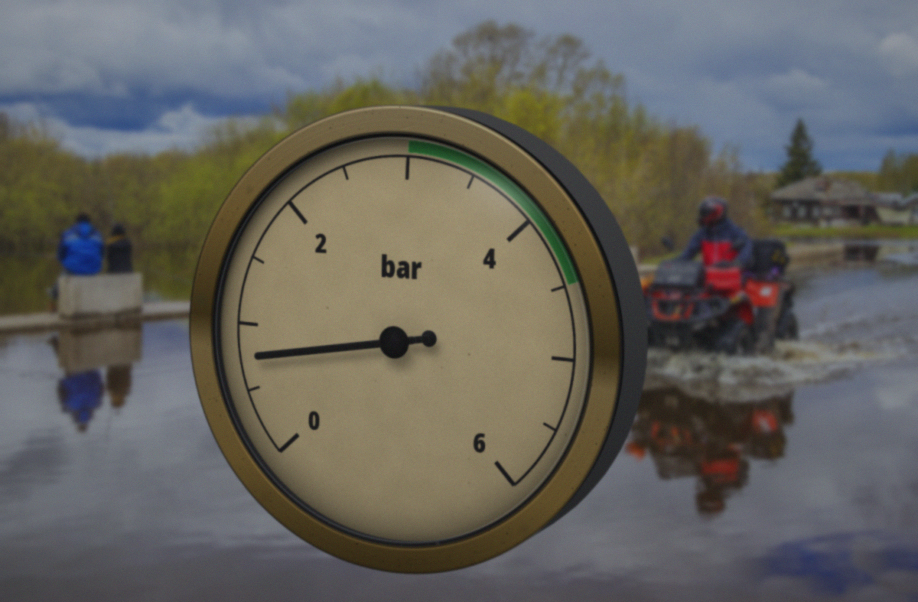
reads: value=0.75 unit=bar
